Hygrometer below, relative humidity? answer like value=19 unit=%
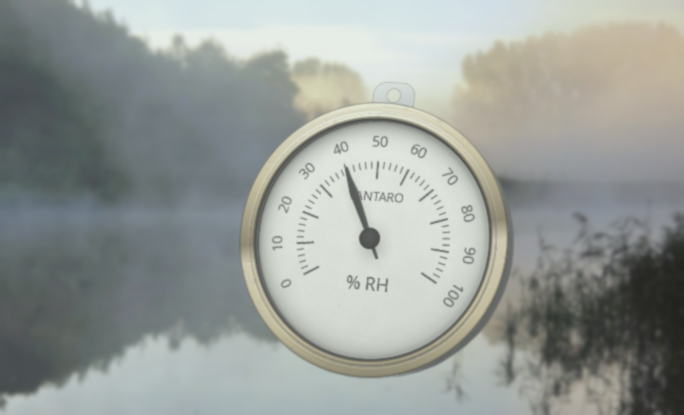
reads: value=40 unit=%
